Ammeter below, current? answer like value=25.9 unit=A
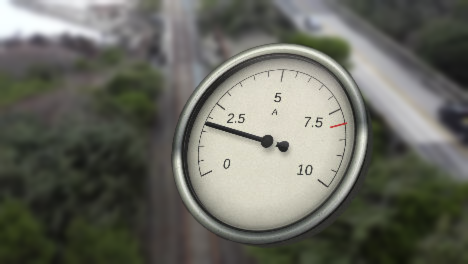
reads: value=1.75 unit=A
